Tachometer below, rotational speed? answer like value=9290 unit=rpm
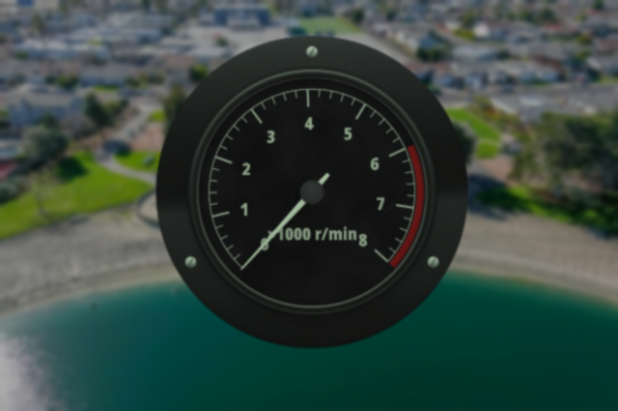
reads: value=0 unit=rpm
